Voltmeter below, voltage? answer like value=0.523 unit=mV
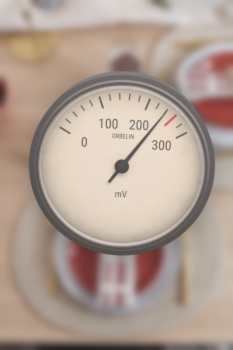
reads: value=240 unit=mV
